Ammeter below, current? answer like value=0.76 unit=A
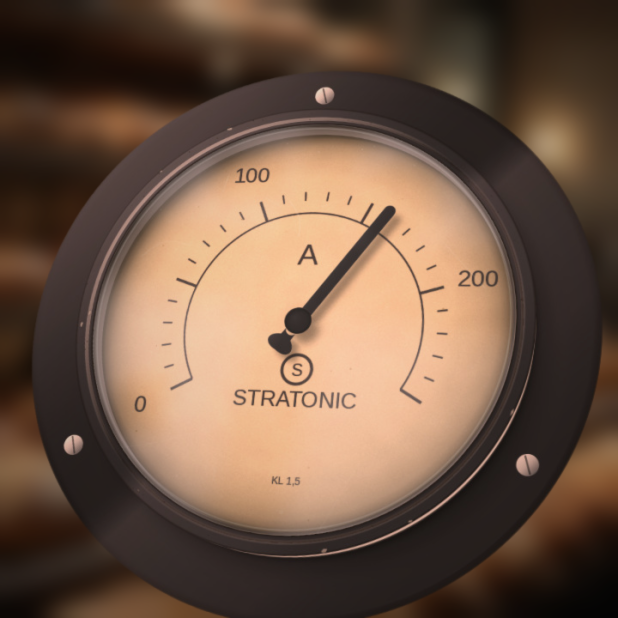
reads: value=160 unit=A
